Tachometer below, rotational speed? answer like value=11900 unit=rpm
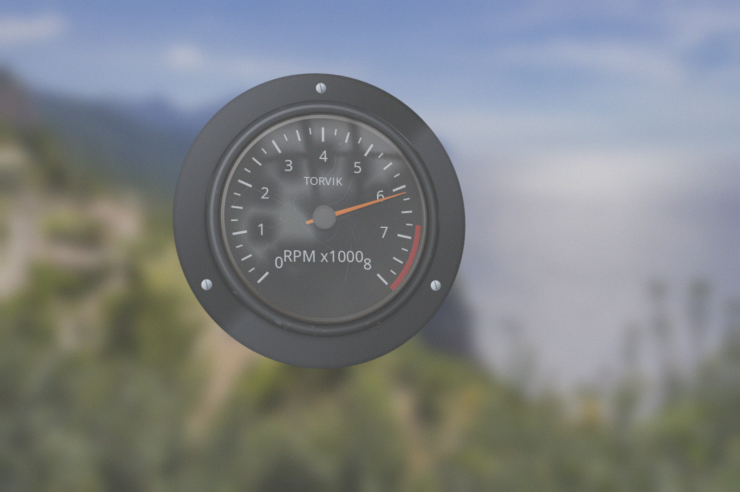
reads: value=6125 unit=rpm
